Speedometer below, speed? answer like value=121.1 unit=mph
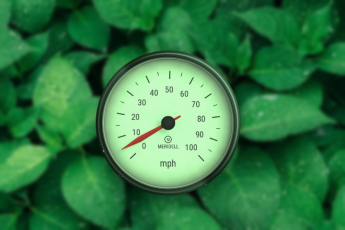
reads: value=5 unit=mph
